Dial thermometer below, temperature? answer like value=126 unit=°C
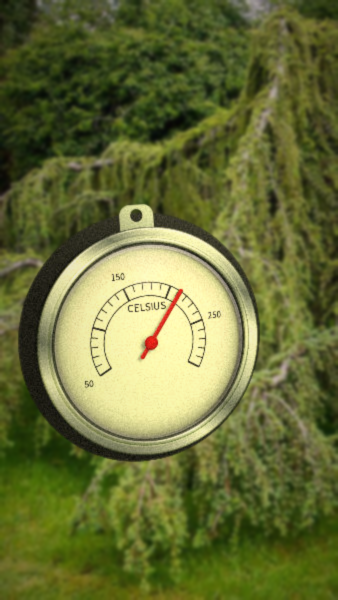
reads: value=210 unit=°C
